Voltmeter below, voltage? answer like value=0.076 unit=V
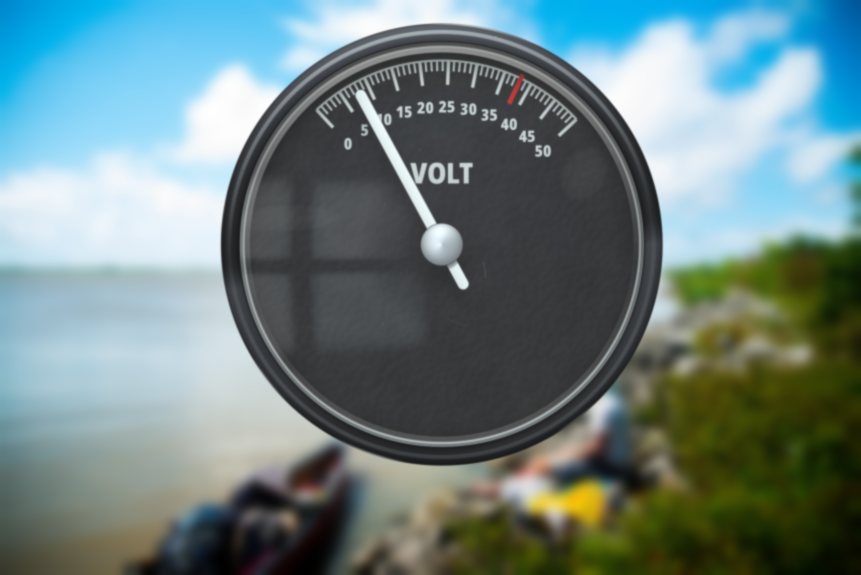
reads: value=8 unit=V
